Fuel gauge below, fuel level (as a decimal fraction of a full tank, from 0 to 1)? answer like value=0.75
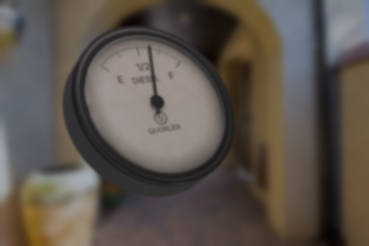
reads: value=0.625
